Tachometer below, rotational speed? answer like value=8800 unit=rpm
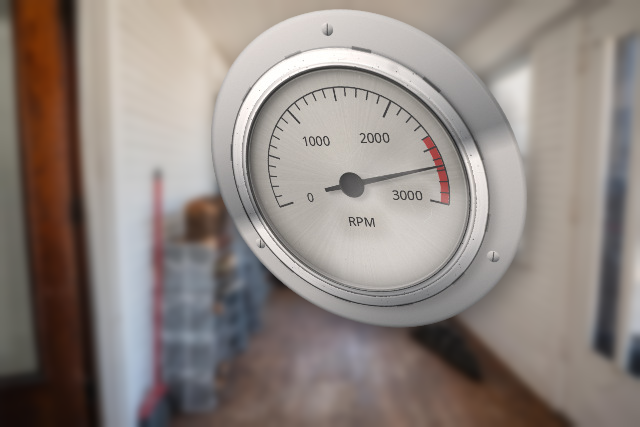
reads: value=2650 unit=rpm
